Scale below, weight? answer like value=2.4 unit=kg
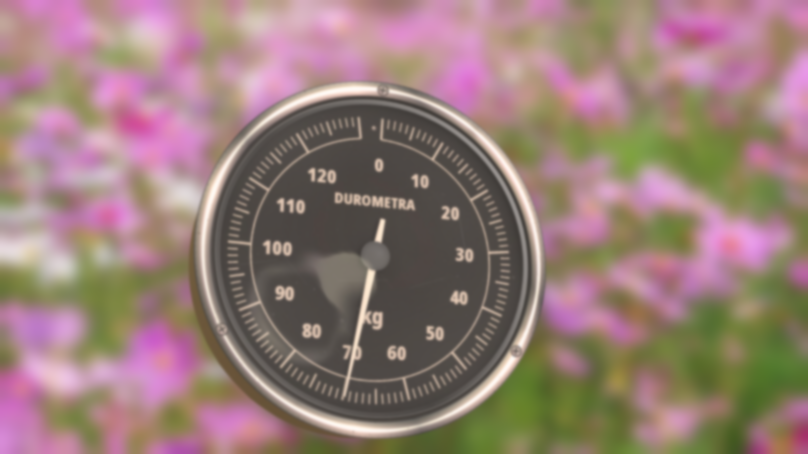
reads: value=70 unit=kg
